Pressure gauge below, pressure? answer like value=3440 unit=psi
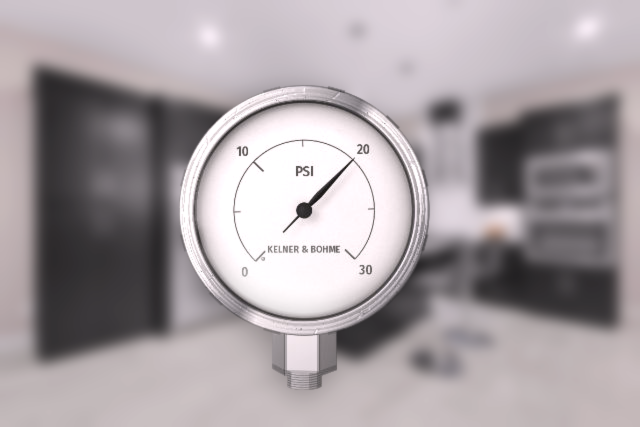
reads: value=20 unit=psi
